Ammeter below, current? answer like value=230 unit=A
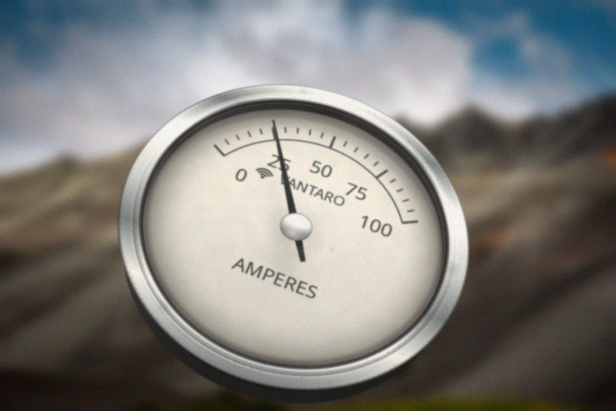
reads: value=25 unit=A
